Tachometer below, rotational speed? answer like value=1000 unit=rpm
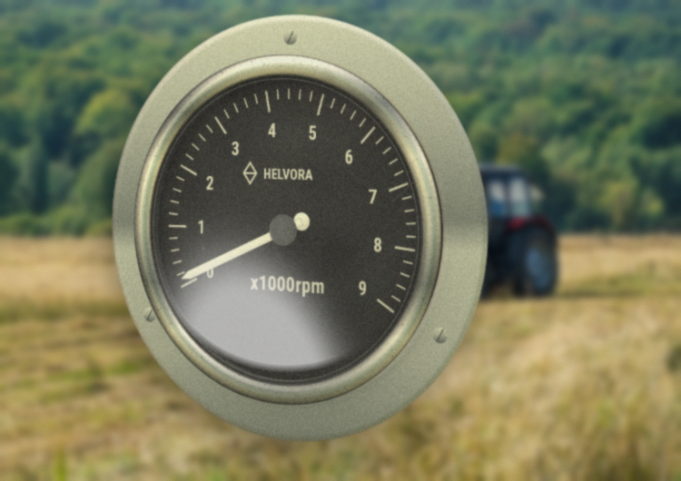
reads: value=100 unit=rpm
